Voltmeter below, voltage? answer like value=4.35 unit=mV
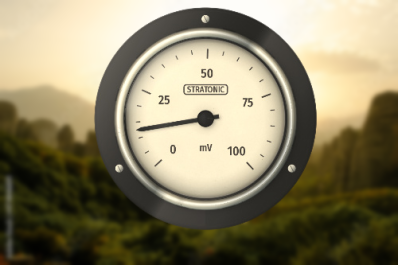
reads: value=12.5 unit=mV
